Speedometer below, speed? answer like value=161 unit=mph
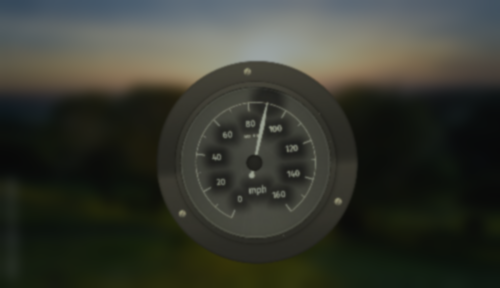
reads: value=90 unit=mph
